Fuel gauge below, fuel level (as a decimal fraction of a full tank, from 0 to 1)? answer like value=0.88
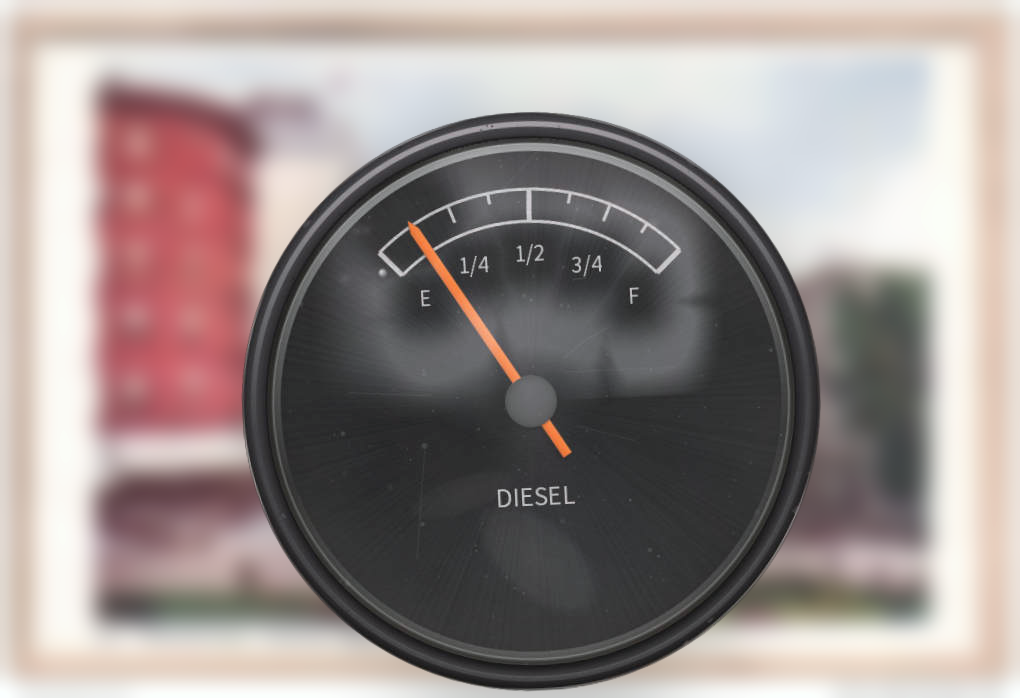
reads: value=0.125
